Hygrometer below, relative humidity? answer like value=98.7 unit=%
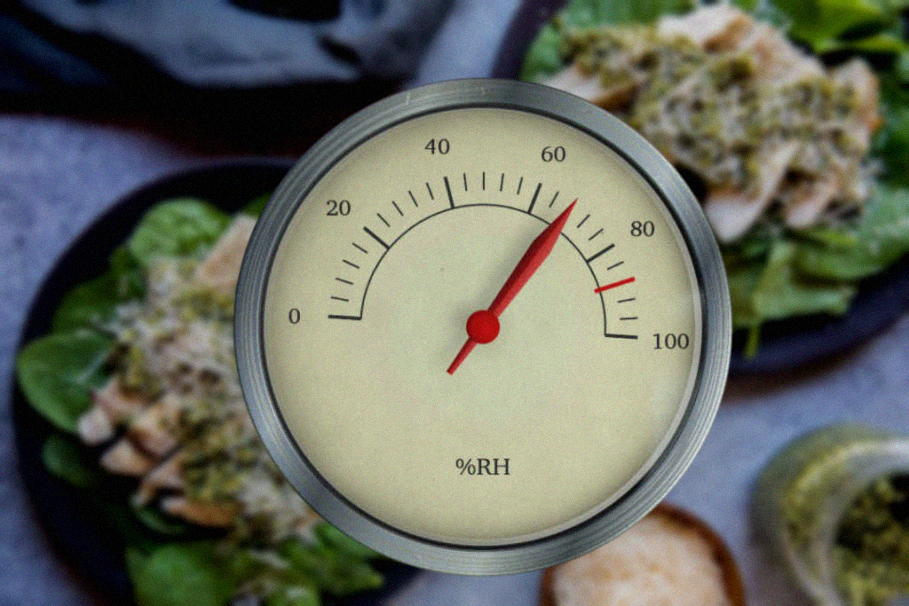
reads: value=68 unit=%
